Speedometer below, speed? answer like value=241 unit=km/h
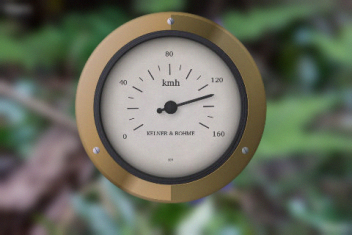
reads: value=130 unit=km/h
